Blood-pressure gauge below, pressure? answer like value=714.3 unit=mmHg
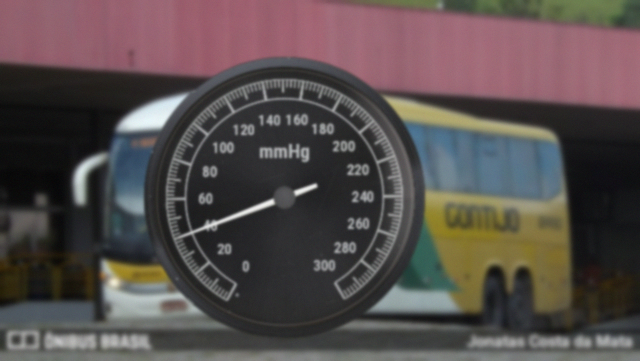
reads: value=40 unit=mmHg
